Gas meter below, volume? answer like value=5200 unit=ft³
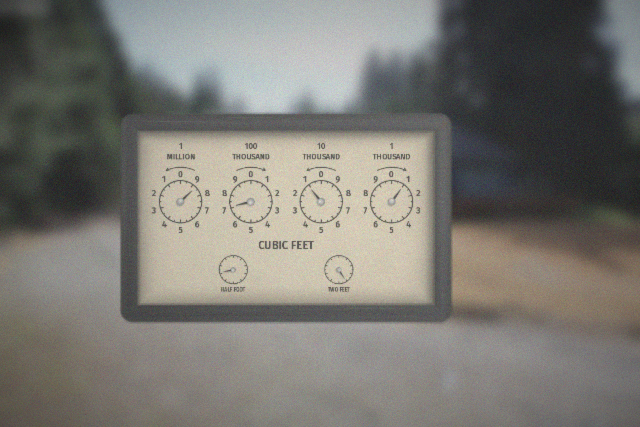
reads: value=871100 unit=ft³
